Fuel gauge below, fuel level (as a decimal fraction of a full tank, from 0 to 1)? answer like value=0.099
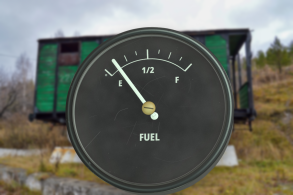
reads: value=0.125
